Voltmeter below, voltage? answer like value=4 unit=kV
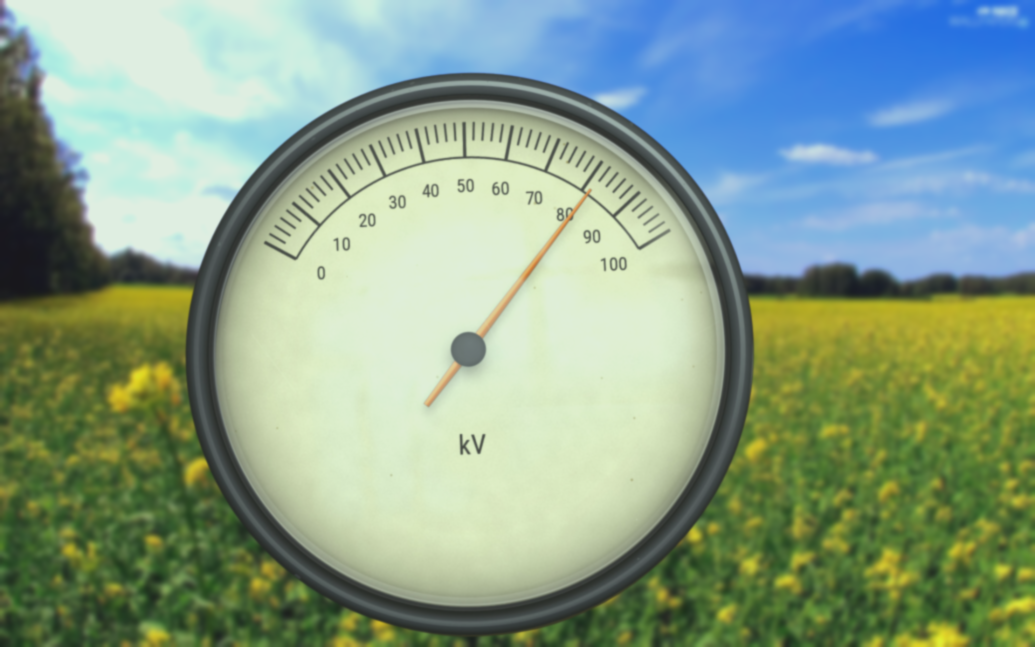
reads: value=82 unit=kV
